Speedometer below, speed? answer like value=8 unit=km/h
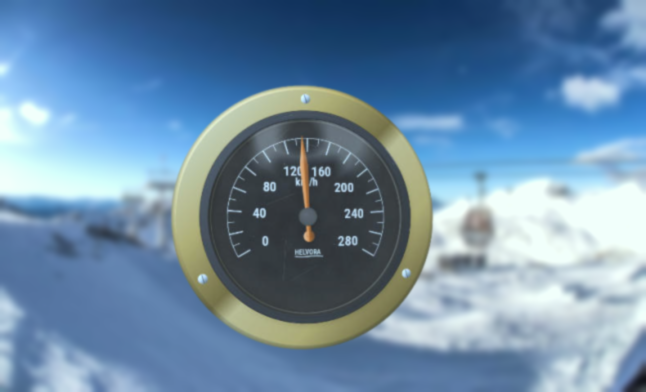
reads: value=135 unit=km/h
